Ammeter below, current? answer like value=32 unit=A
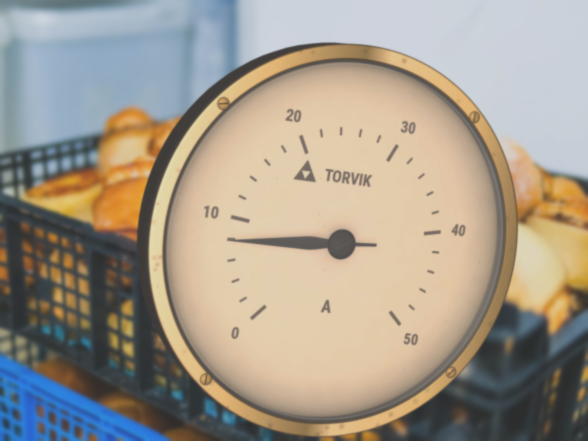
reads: value=8 unit=A
